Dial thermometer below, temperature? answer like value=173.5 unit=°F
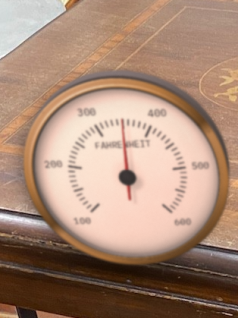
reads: value=350 unit=°F
